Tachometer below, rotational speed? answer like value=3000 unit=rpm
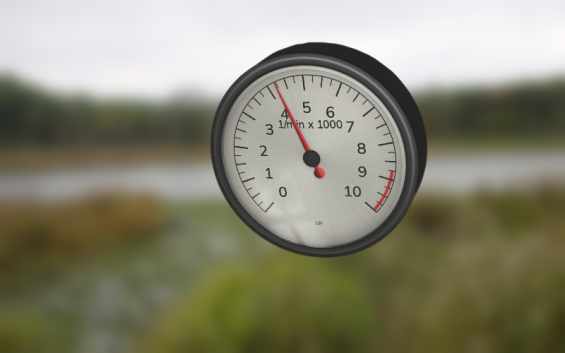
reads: value=4250 unit=rpm
